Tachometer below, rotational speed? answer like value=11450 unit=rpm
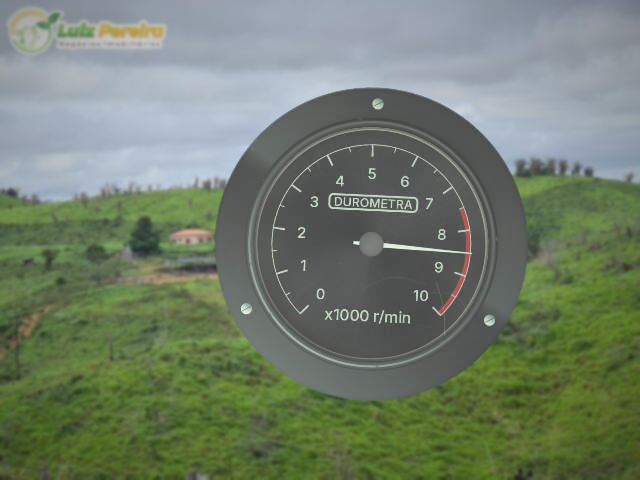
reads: value=8500 unit=rpm
